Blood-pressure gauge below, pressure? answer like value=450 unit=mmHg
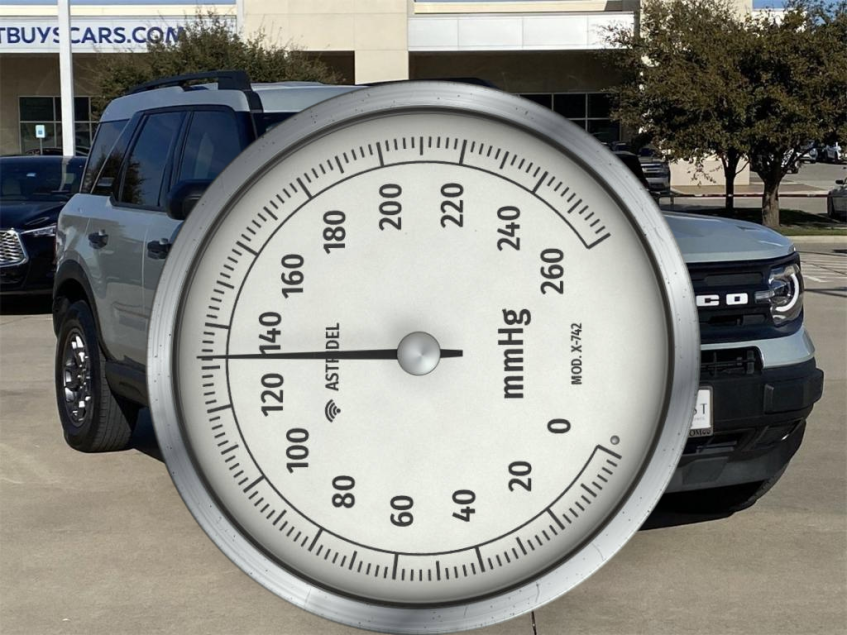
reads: value=132 unit=mmHg
